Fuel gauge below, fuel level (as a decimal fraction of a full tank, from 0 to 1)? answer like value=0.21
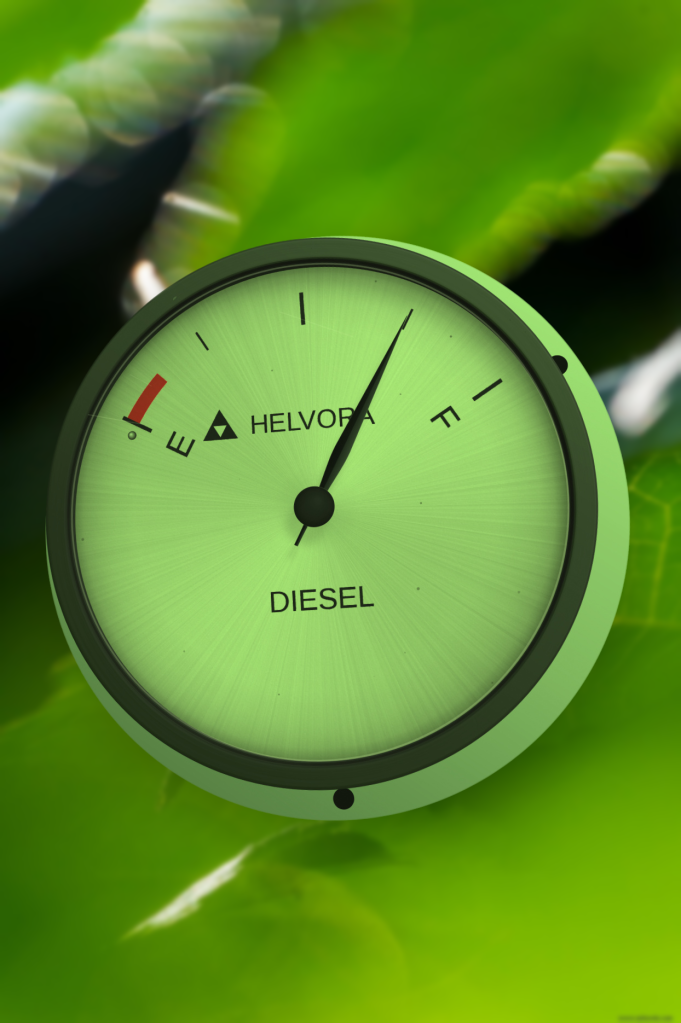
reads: value=0.75
